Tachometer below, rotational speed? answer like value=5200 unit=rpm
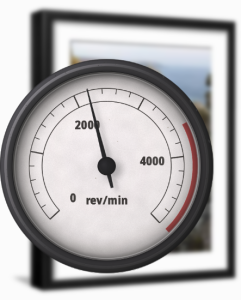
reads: value=2200 unit=rpm
